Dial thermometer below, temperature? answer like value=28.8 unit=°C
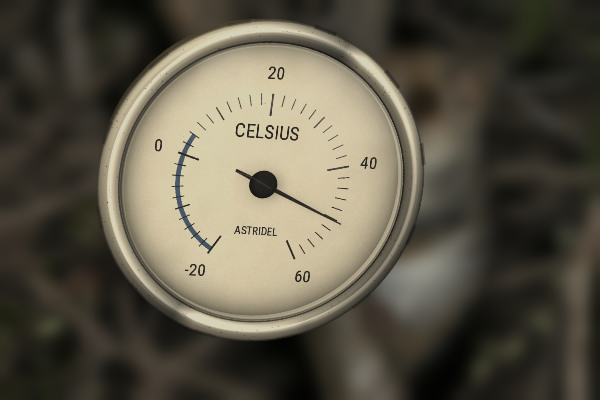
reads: value=50 unit=°C
